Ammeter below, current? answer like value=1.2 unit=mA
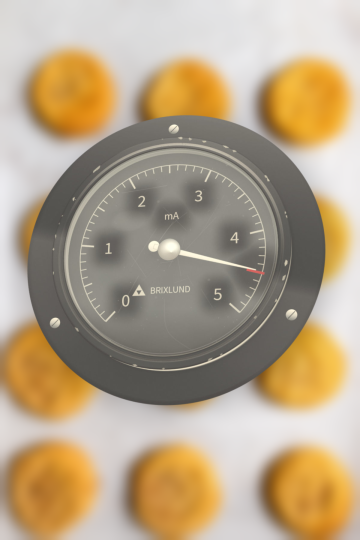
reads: value=4.5 unit=mA
